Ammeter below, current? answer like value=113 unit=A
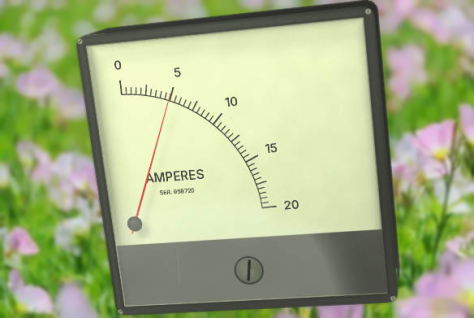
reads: value=5 unit=A
